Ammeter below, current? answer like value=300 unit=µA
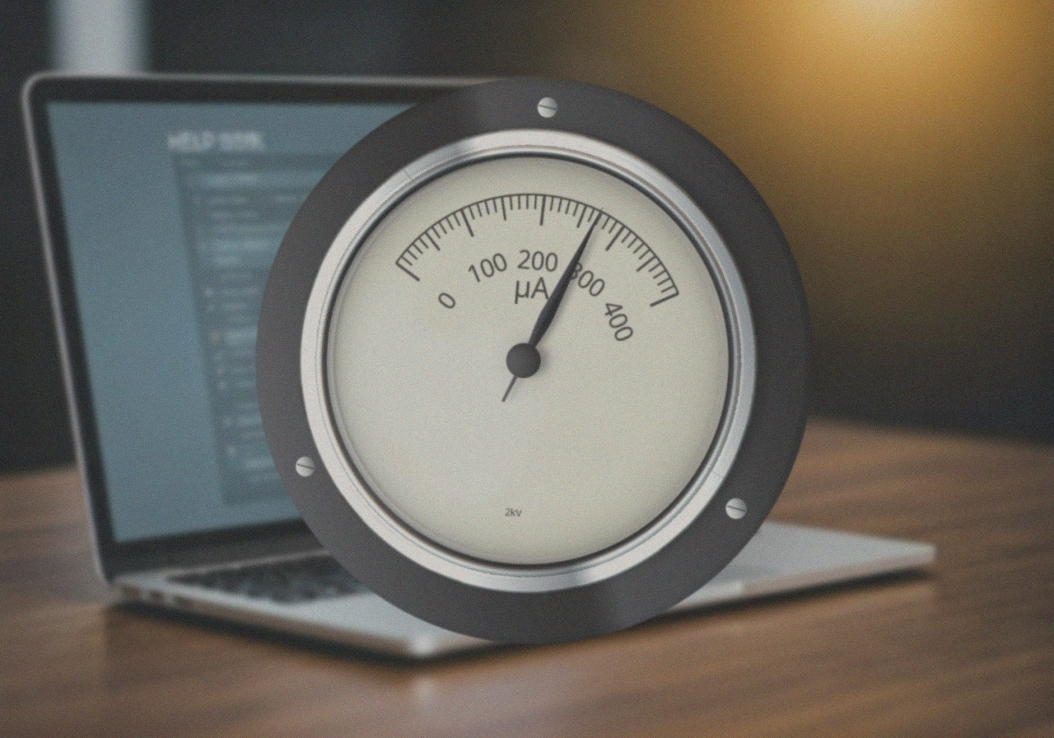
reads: value=270 unit=µA
